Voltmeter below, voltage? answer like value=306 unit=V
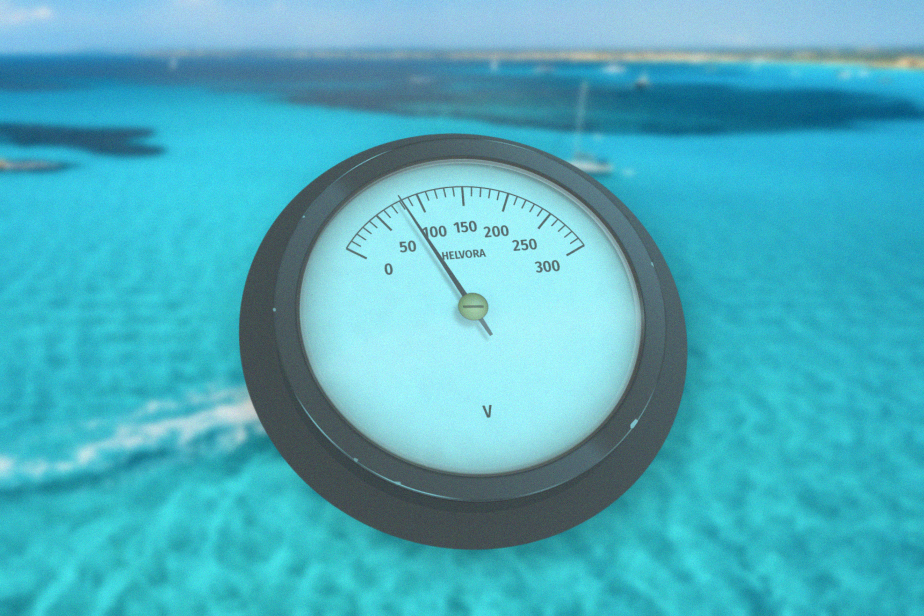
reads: value=80 unit=V
